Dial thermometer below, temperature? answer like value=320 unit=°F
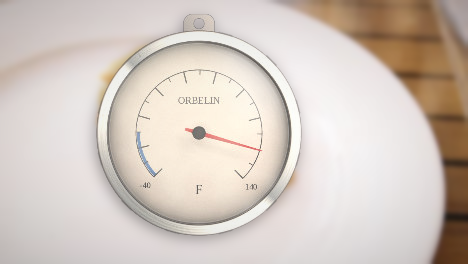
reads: value=120 unit=°F
